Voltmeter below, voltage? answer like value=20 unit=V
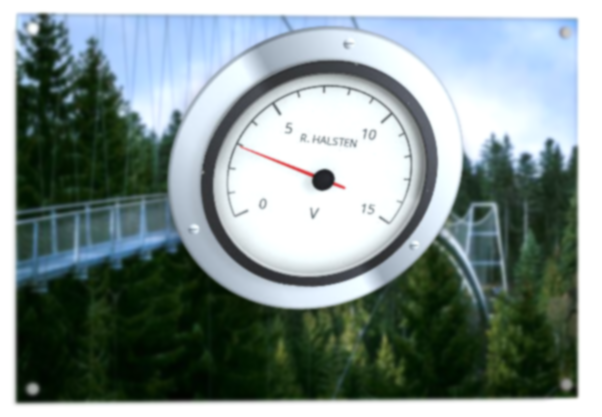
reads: value=3 unit=V
